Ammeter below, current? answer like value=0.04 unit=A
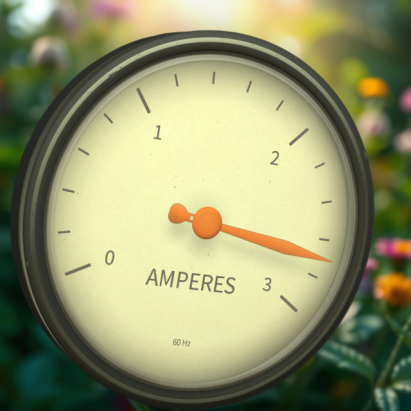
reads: value=2.7 unit=A
